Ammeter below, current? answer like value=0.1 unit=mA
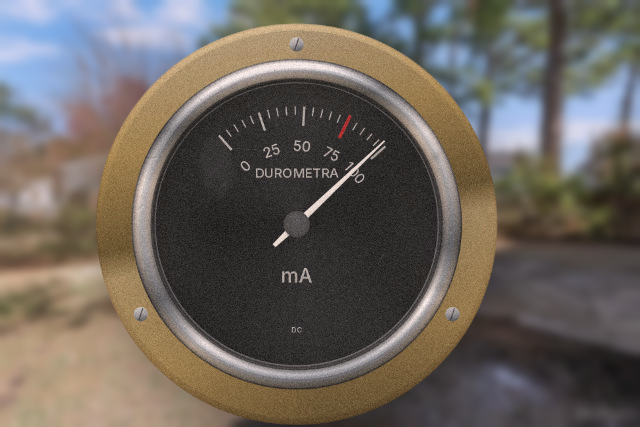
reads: value=97.5 unit=mA
